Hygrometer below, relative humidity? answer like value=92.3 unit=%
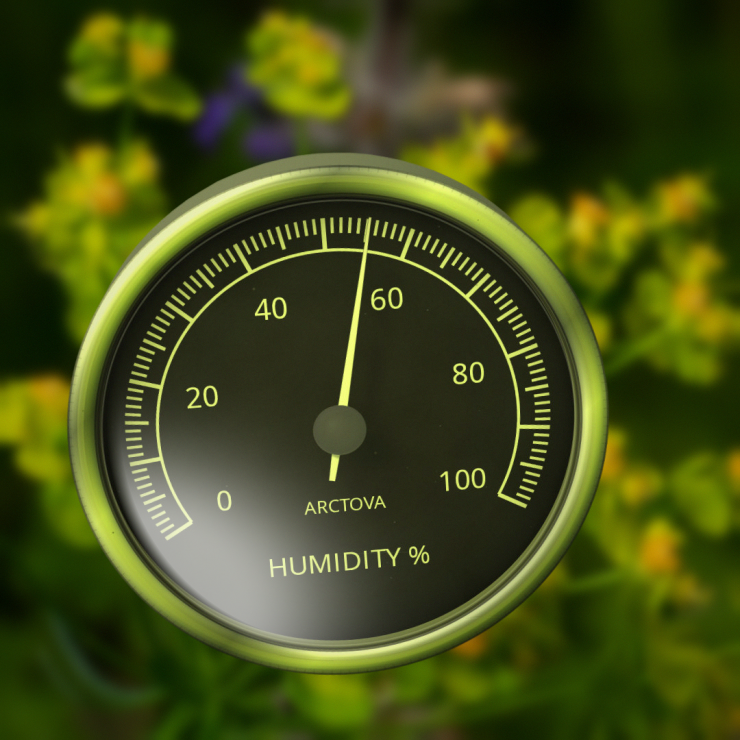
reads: value=55 unit=%
